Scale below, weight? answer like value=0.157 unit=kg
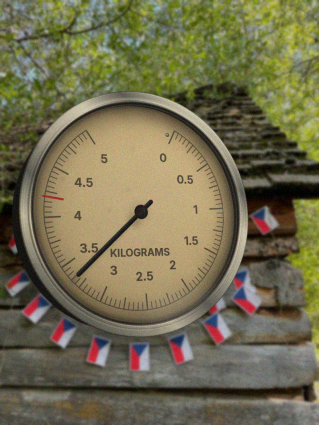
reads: value=3.35 unit=kg
